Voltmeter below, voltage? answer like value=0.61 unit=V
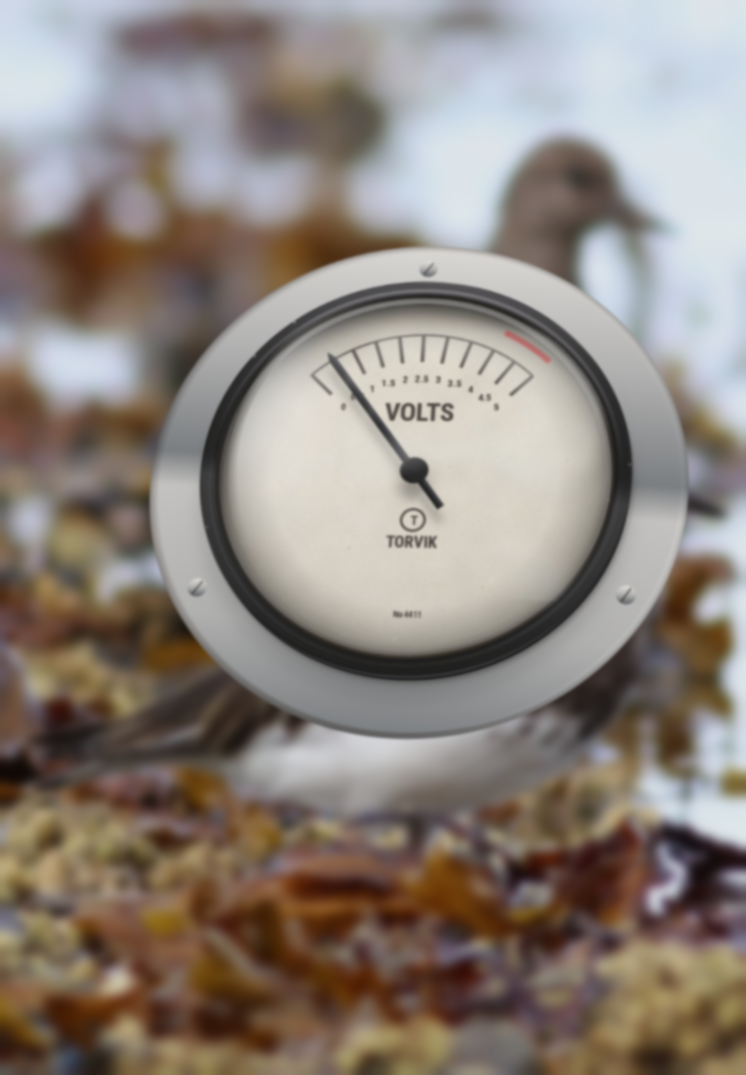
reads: value=0.5 unit=V
